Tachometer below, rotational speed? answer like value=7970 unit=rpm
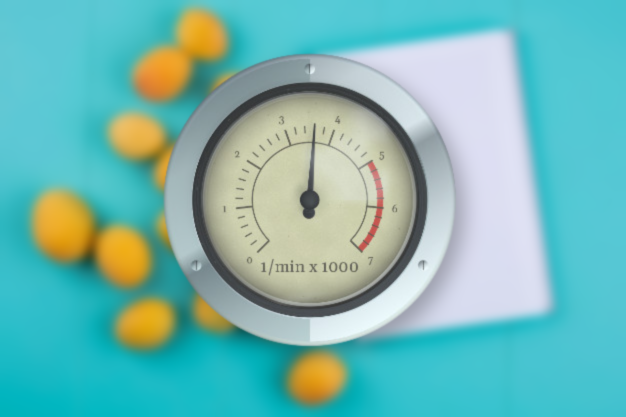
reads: value=3600 unit=rpm
